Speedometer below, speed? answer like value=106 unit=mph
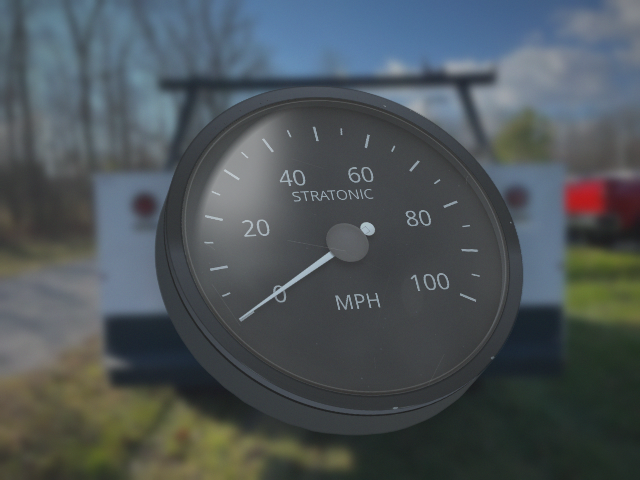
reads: value=0 unit=mph
